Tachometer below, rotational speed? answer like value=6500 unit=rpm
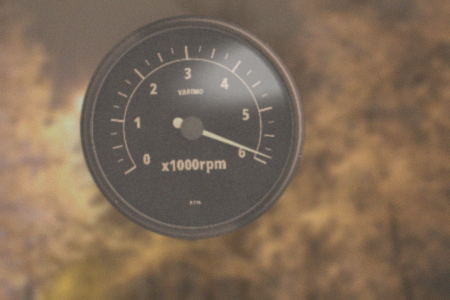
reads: value=5875 unit=rpm
